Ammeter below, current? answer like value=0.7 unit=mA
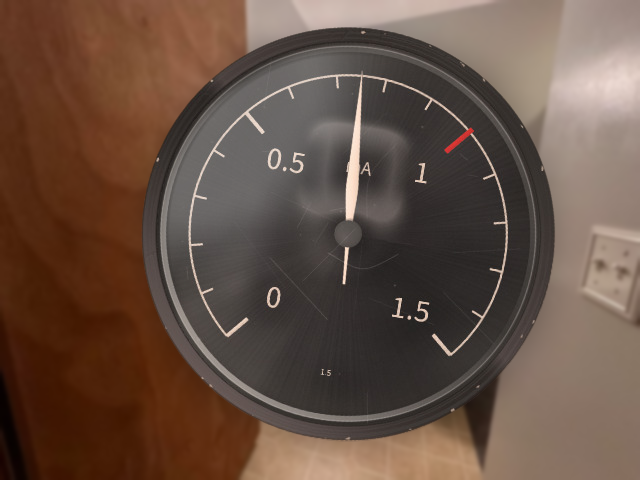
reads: value=0.75 unit=mA
